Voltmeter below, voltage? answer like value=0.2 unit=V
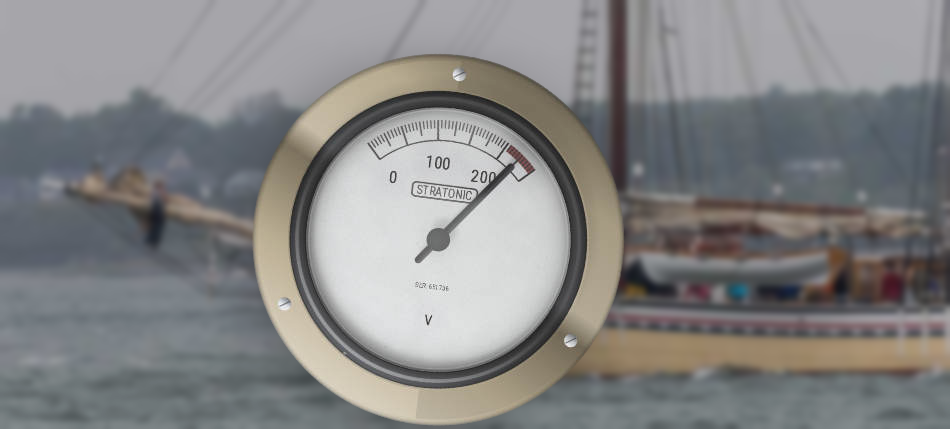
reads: value=225 unit=V
